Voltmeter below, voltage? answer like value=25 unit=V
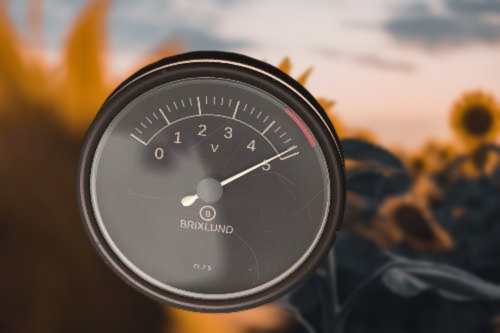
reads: value=4.8 unit=V
